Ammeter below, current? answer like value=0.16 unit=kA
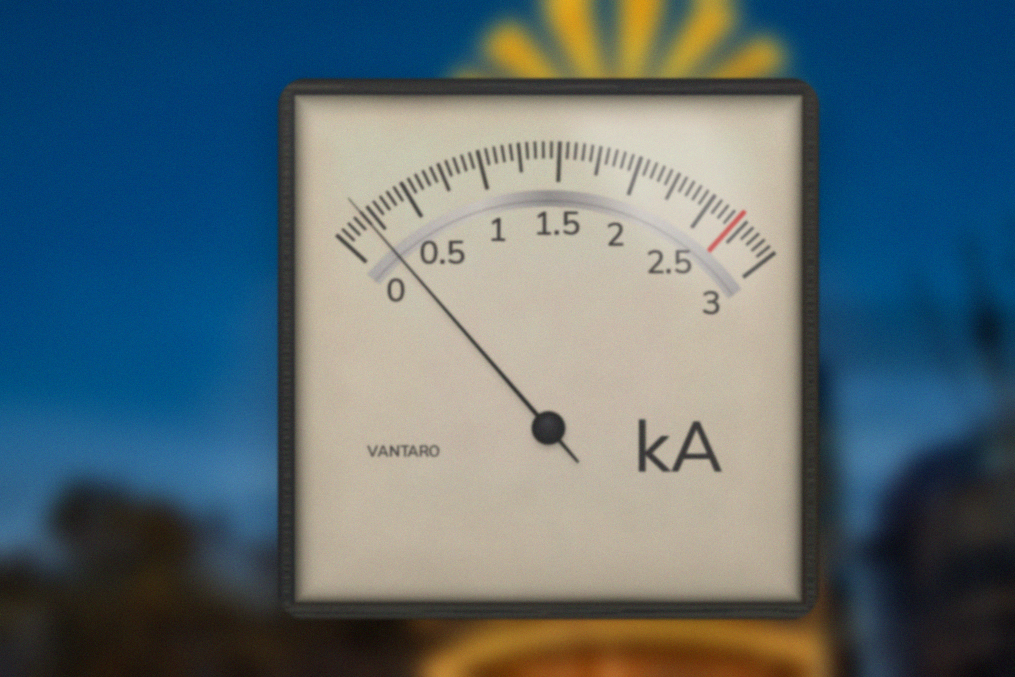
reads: value=0.2 unit=kA
